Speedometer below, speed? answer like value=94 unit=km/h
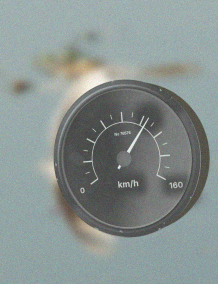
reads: value=105 unit=km/h
